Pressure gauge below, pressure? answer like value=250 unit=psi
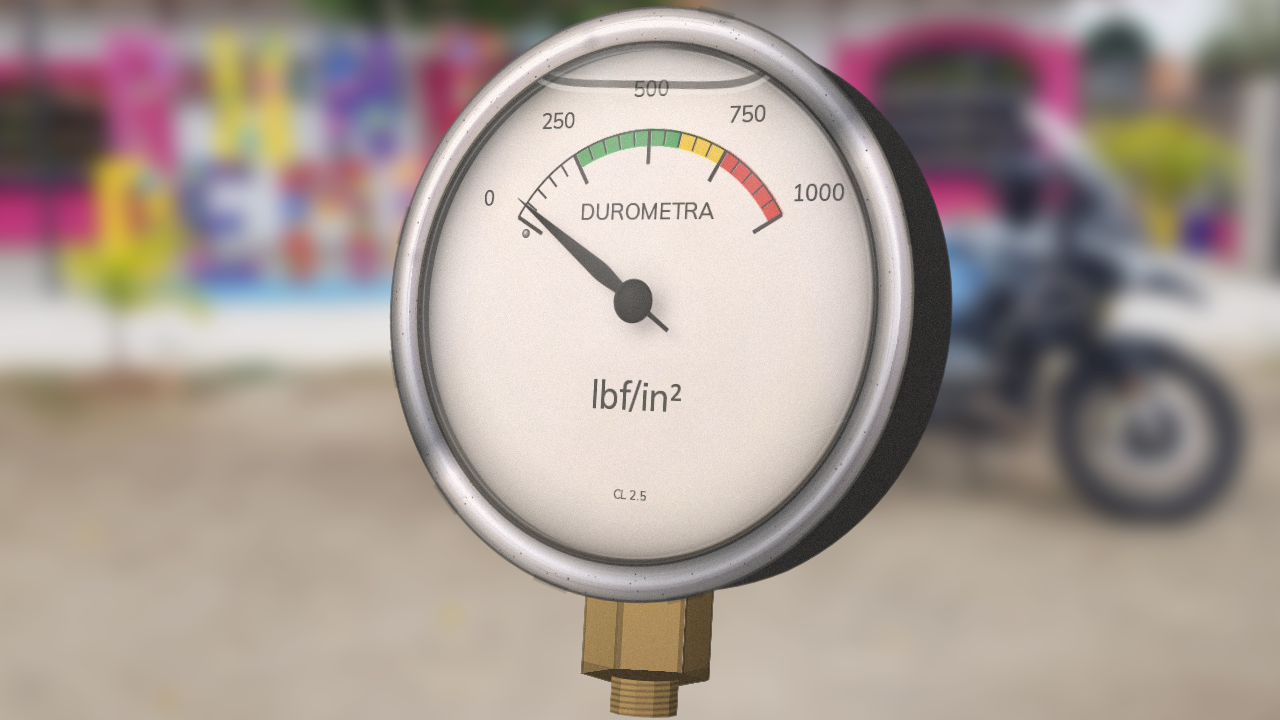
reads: value=50 unit=psi
